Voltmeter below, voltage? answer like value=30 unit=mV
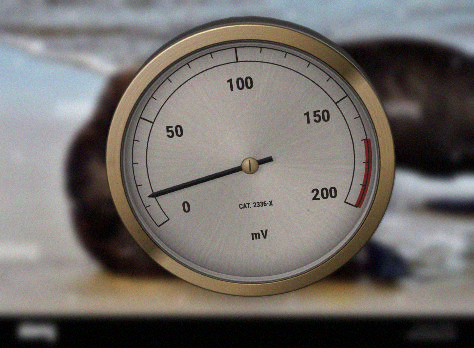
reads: value=15 unit=mV
